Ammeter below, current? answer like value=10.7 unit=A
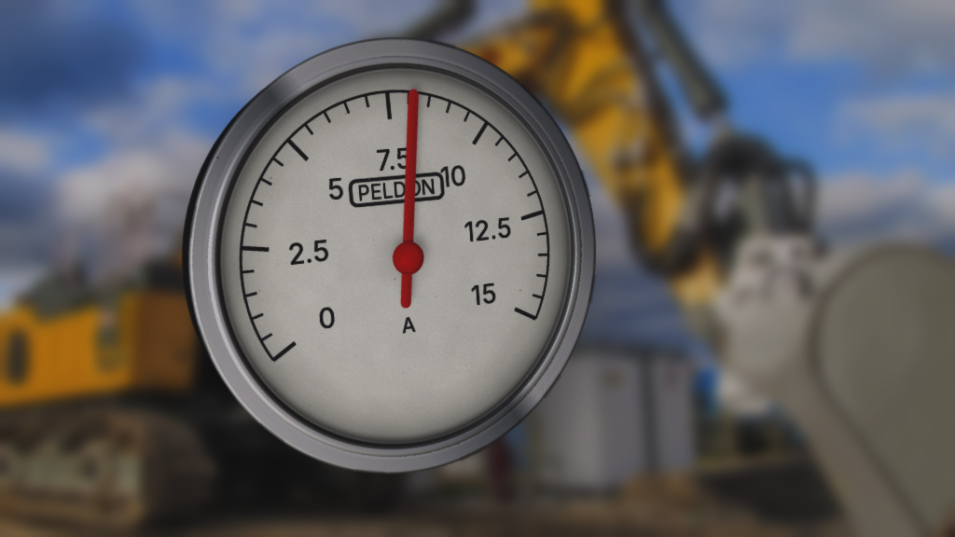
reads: value=8 unit=A
